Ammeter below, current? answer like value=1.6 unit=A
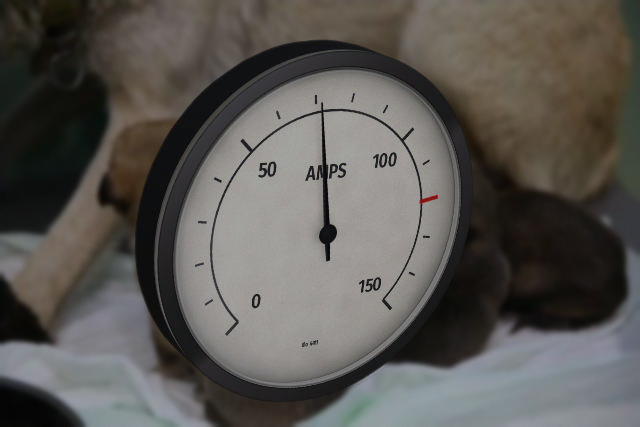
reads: value=70 unit=A
